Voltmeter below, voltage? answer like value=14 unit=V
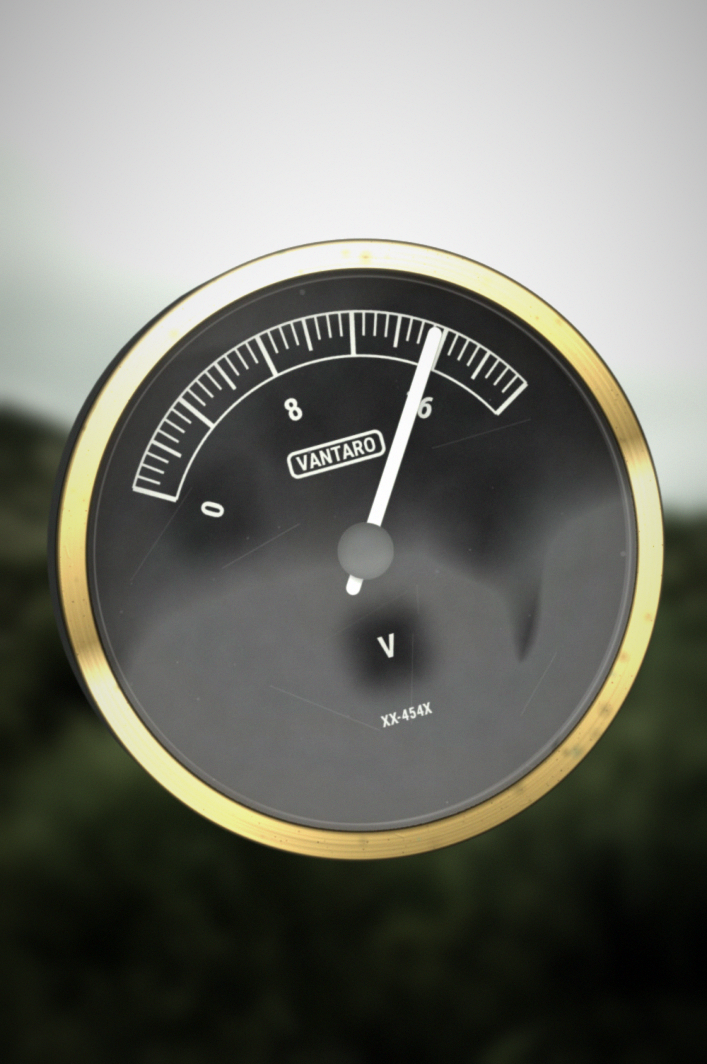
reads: value=15.5 unit=V
